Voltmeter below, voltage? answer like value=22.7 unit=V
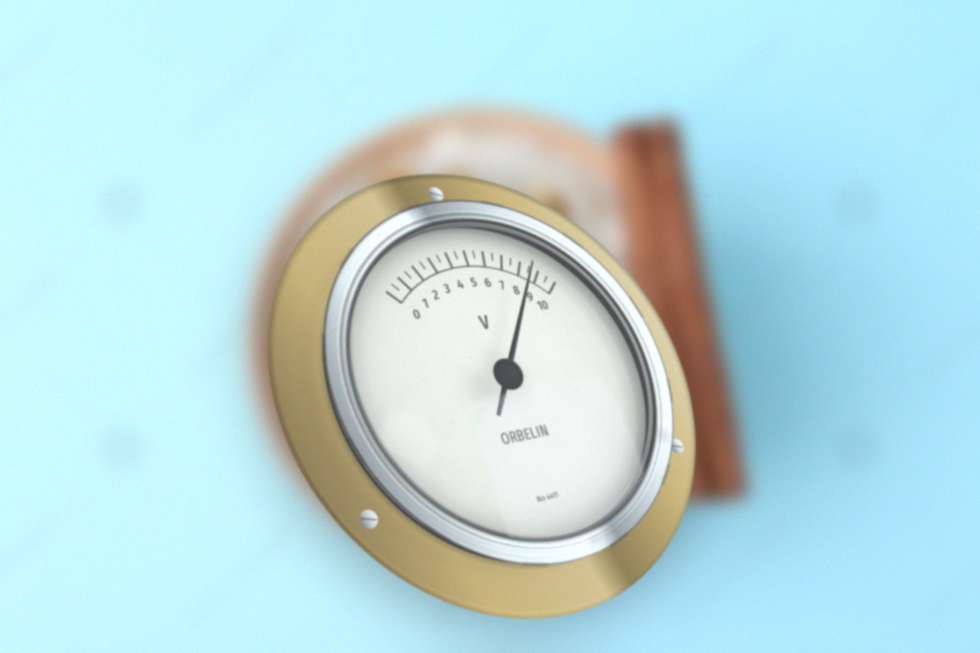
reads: value=8.5 unit=V
